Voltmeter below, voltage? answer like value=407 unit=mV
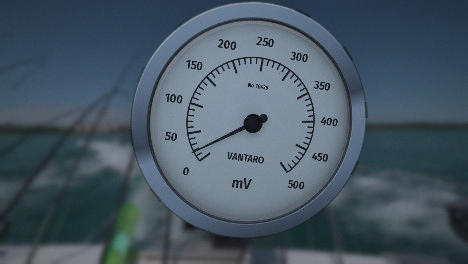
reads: value=20 unit=mV
